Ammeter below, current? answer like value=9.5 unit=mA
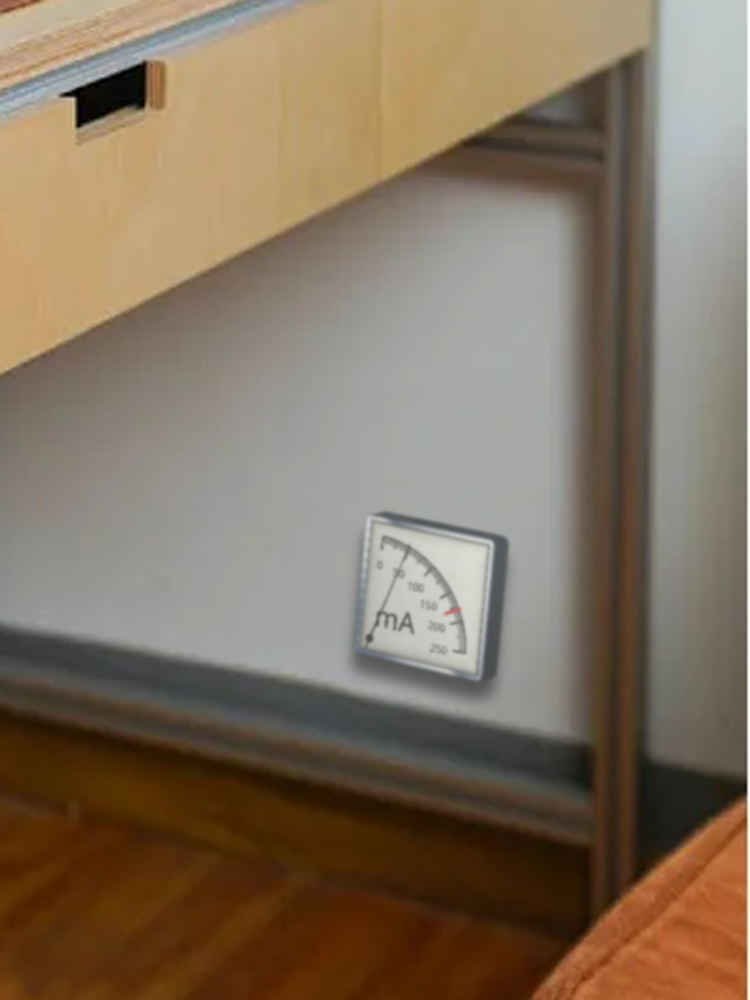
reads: value=50 unit=mA
